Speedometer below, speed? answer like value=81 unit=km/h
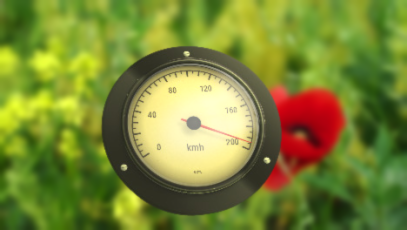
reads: value=195 unit=km/h
